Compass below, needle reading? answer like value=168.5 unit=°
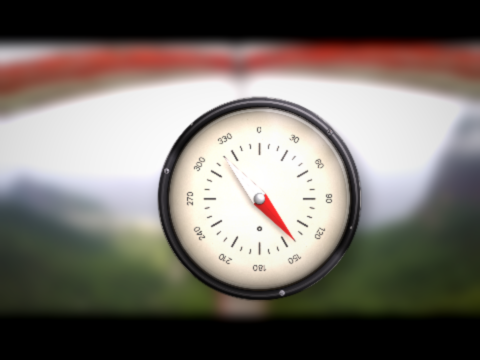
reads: value=140 unit=°
